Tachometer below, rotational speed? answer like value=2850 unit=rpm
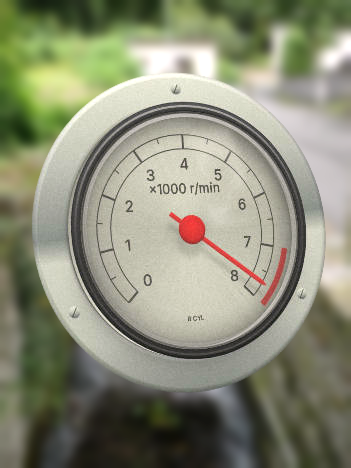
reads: value=7750 unit=rpm
